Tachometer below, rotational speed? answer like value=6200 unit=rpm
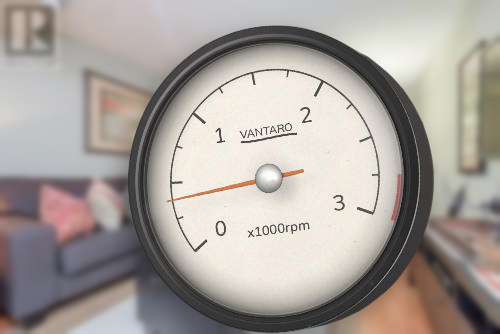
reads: value=375 unit=rpm
